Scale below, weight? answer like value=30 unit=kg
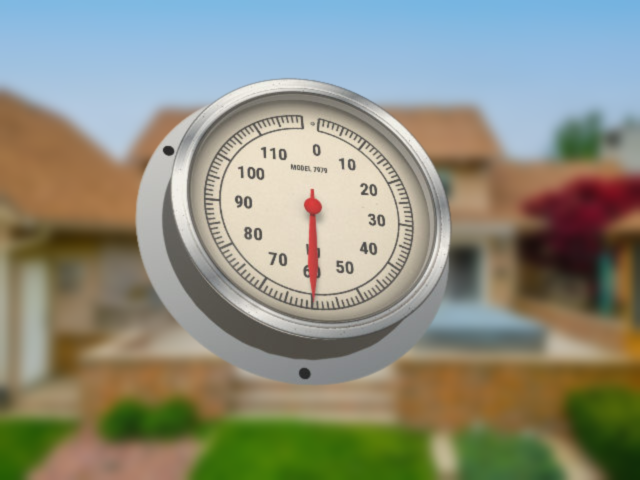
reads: value=60 unit=kg
